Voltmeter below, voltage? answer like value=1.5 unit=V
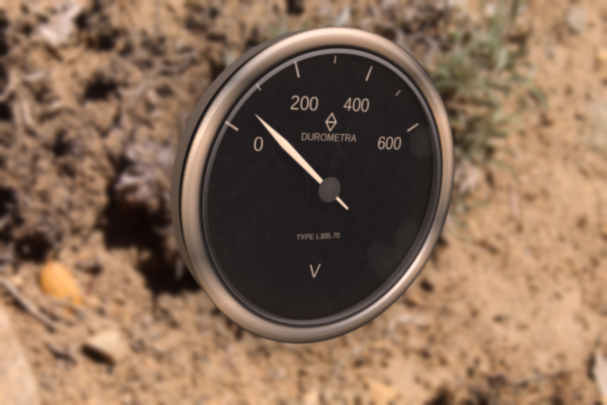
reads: value=50 unit=V
